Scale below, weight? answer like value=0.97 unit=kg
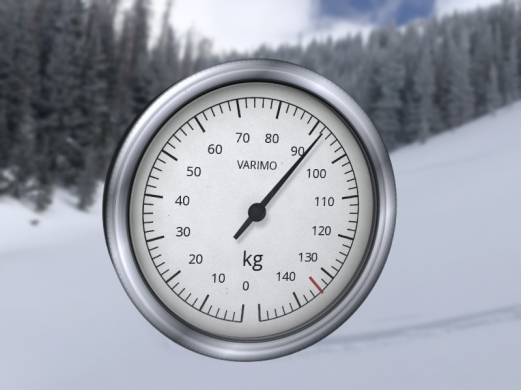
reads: value=92 unit=kg
